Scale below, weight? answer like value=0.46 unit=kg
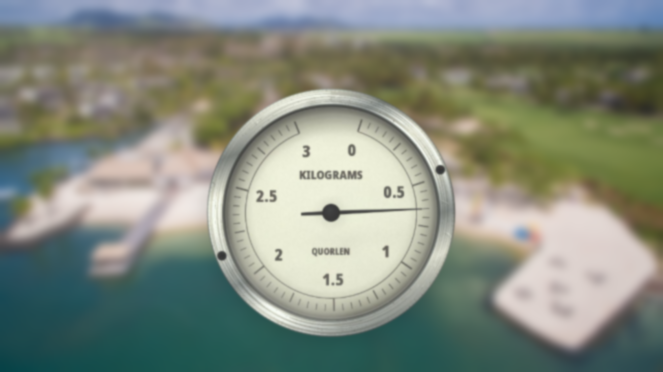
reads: value=0.65 unit=kg
